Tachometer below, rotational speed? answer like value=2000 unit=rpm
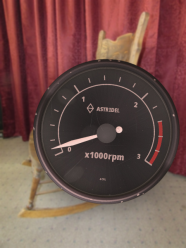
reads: value=100 unit=rpm
